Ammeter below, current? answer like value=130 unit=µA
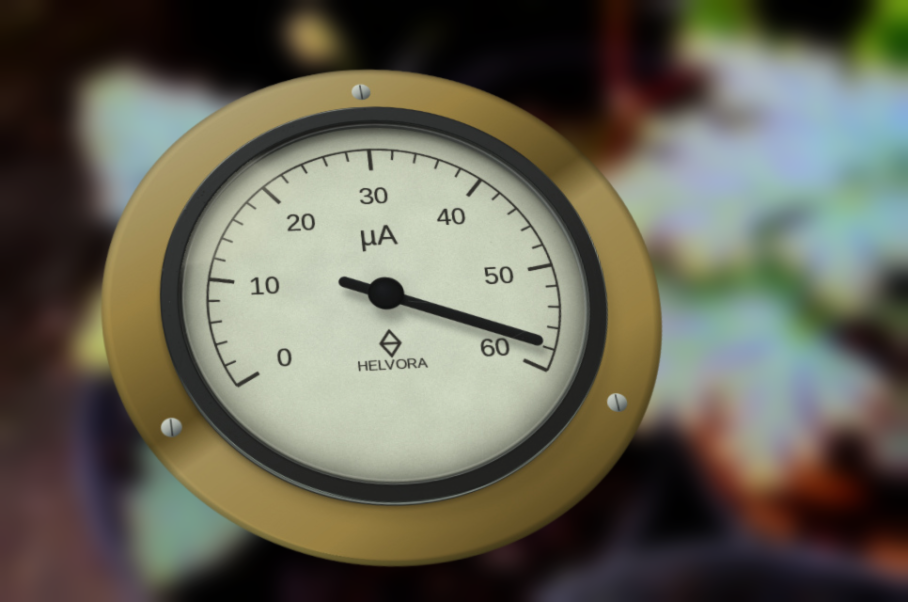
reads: value=58 unit=µA
